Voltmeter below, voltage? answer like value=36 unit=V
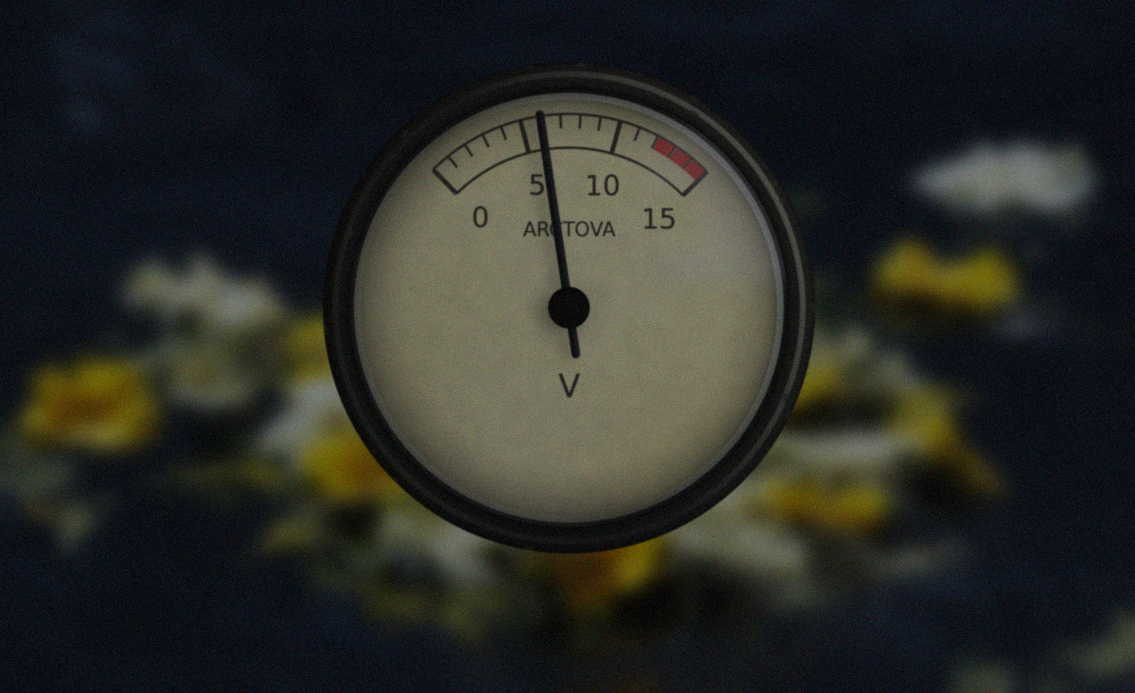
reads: value=6 unit=V
